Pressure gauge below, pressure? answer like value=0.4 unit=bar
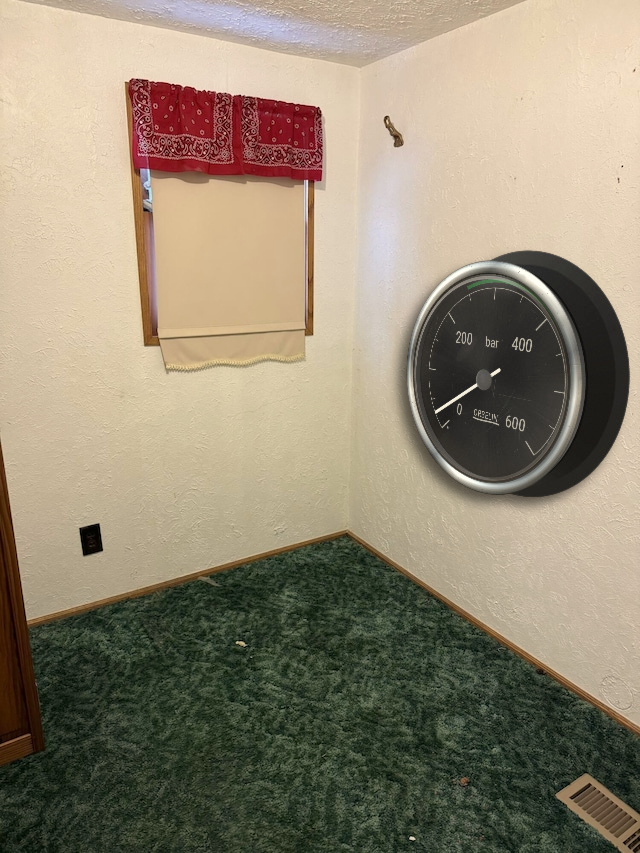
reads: value=25 unit=bar
